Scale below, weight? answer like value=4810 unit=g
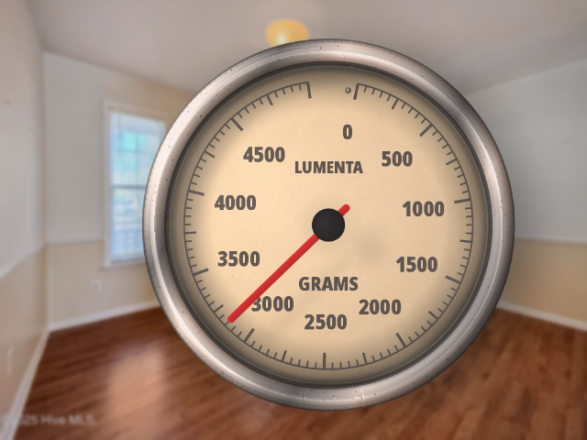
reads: value=3150 unit=g
